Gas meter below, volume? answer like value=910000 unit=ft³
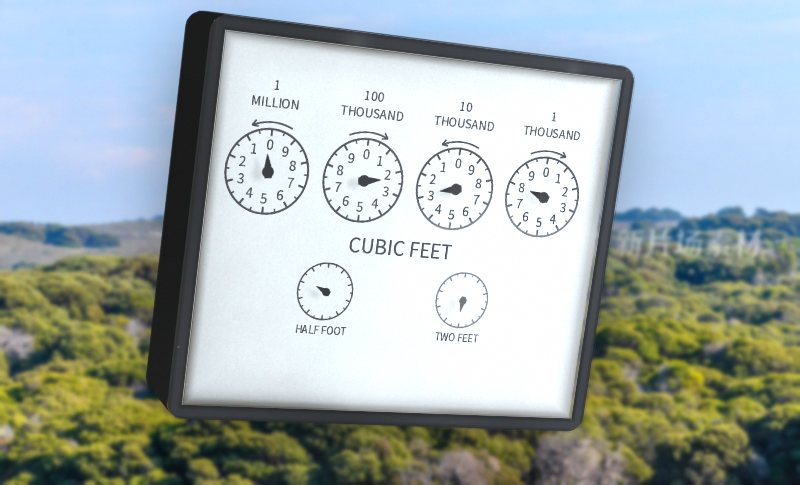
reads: value=22800 unit=ft³
